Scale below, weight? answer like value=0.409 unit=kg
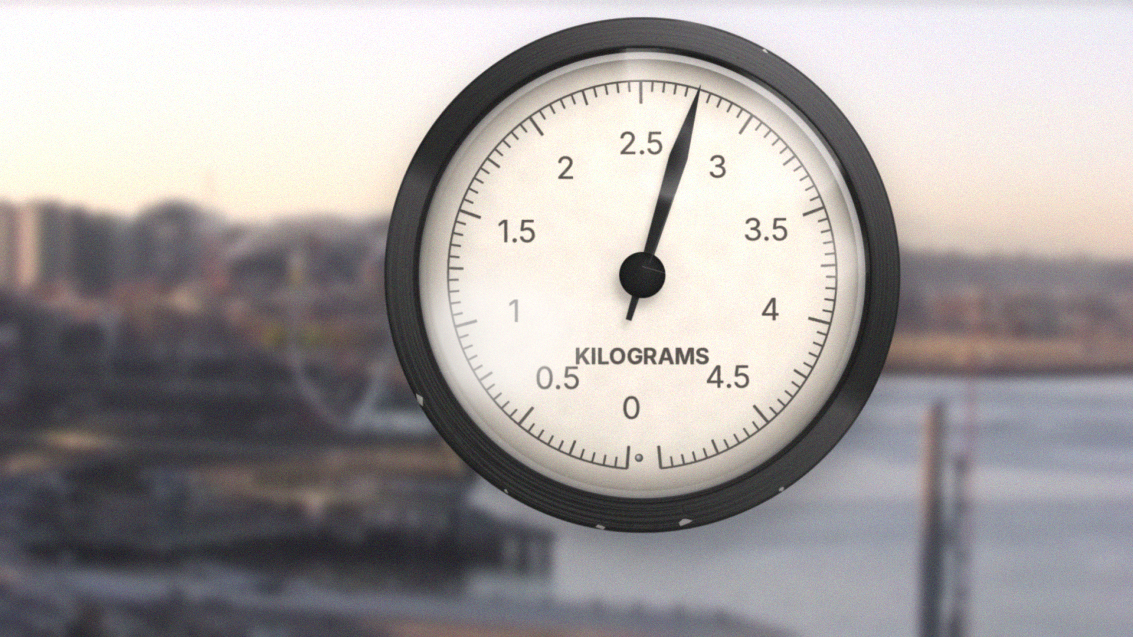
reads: value=2.75 unit=kg
